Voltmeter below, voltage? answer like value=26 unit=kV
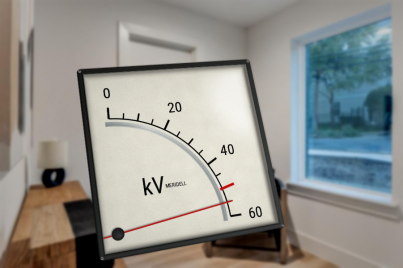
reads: value=55 unit=kV
